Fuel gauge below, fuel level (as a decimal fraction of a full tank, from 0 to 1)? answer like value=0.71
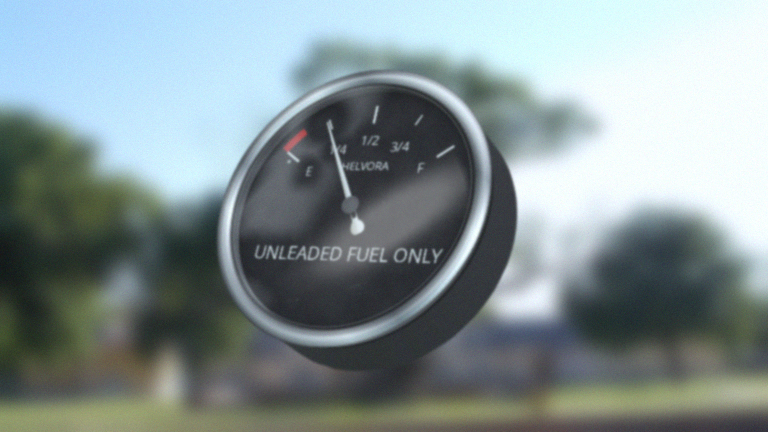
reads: value=0.25
